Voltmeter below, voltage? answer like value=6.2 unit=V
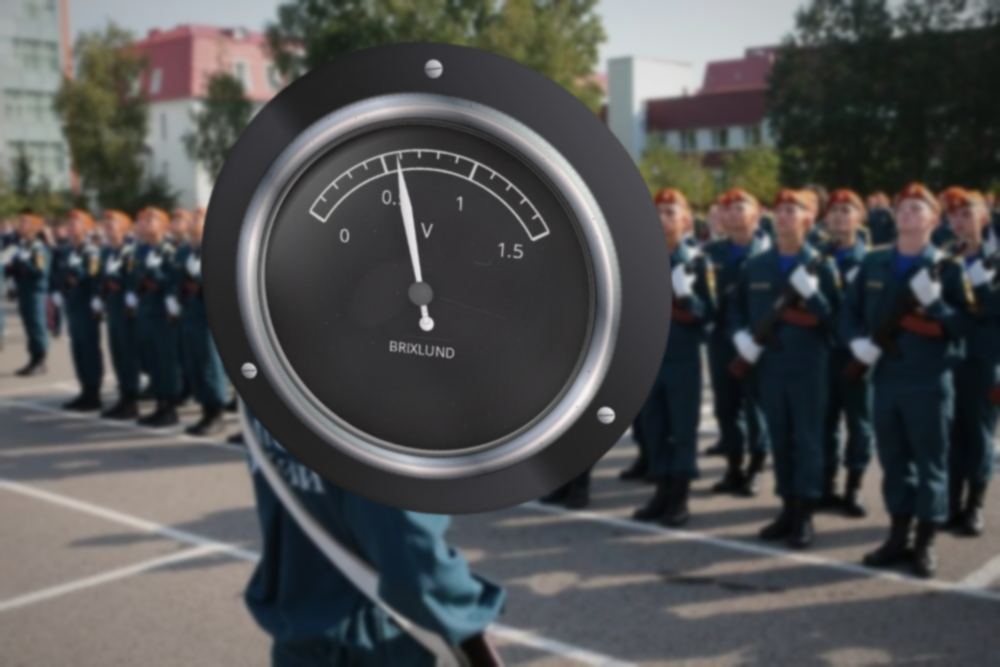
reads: value=0.6 unit=V
